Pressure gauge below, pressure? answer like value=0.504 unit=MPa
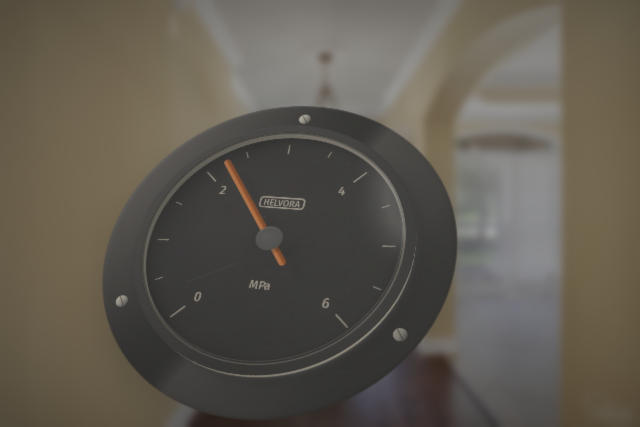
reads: value=2.25 unit=MPa
